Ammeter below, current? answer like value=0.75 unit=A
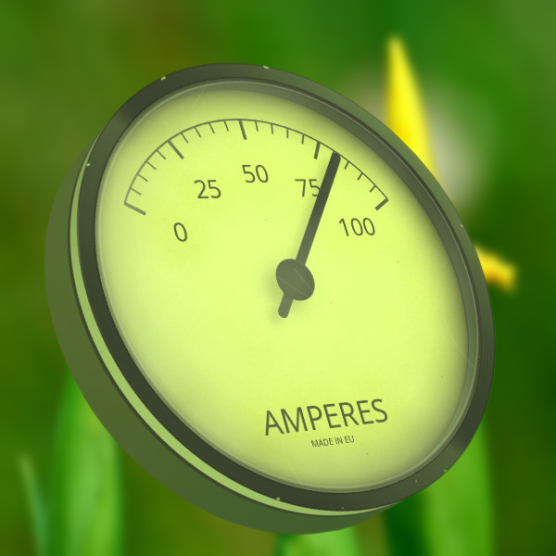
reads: value=80 unit=A
